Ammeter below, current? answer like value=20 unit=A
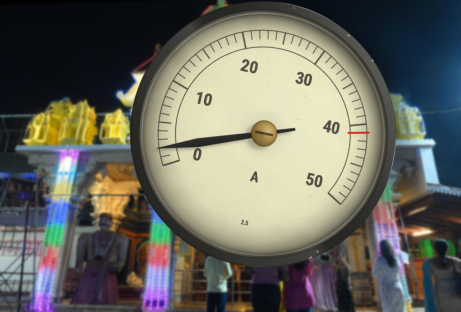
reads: value=2 unit=A
